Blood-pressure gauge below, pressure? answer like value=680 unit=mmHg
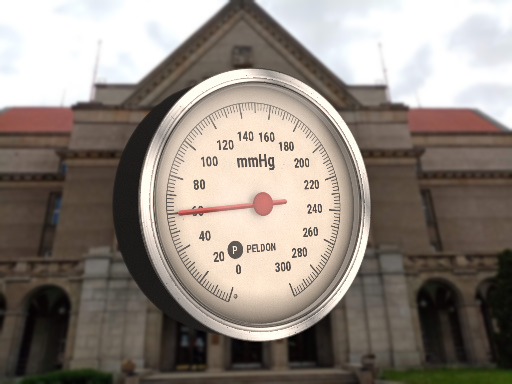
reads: value=60 unit=mmHg
